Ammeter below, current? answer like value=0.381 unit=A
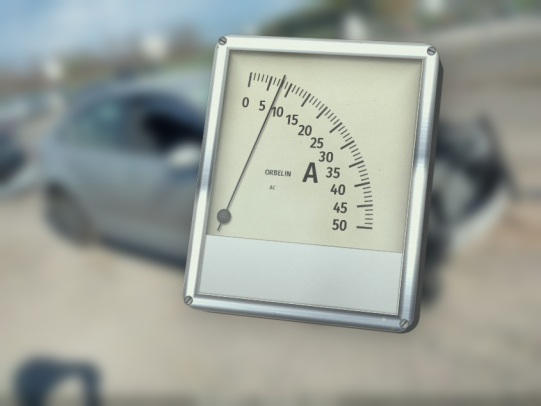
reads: value=8 unit=A
